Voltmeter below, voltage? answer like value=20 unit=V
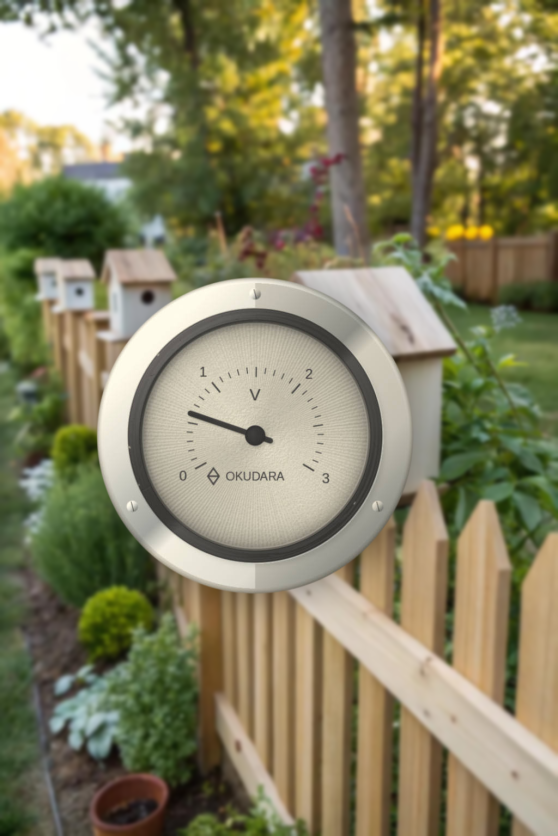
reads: value=0.6 unit=V
